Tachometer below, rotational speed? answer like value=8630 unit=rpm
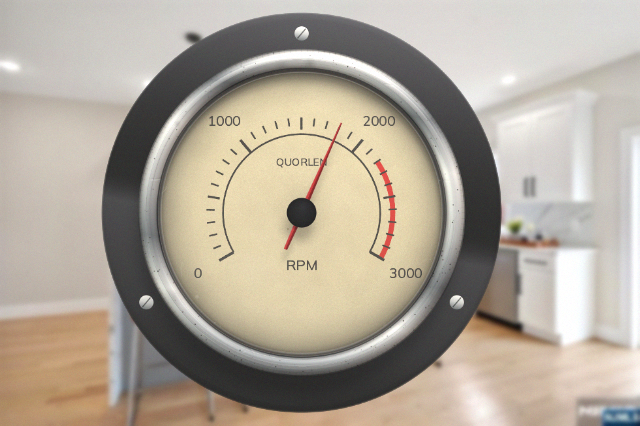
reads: value=1800 unit=rpm
